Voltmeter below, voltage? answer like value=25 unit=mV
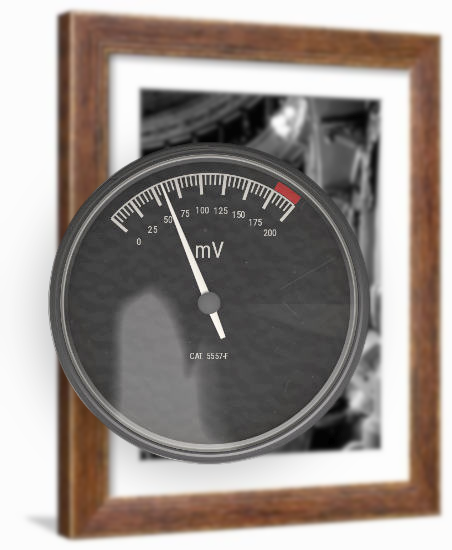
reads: value=60 unit=mV
